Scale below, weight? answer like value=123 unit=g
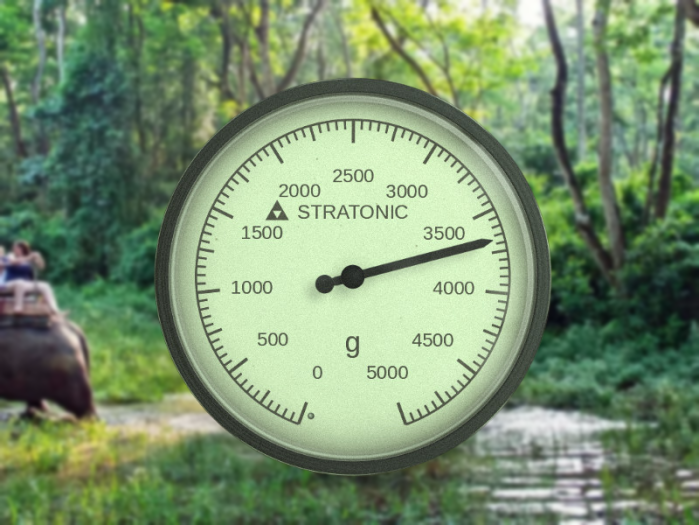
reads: value=3675 unit=g
